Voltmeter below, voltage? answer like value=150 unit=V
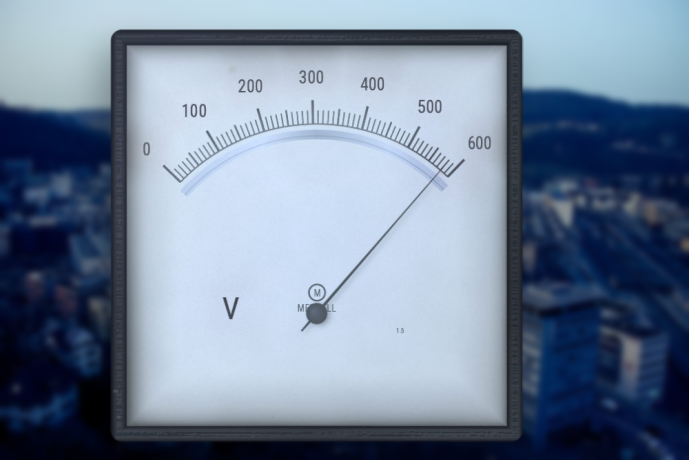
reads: value=580 unit=V
